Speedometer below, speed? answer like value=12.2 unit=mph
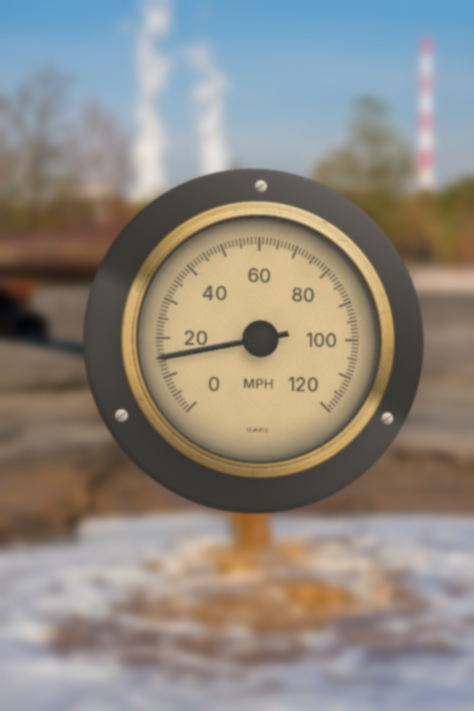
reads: value=15 unit=mph
